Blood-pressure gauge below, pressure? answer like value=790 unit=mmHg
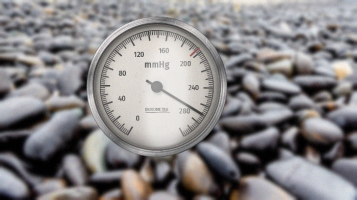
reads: value=270 unit=mmHg
